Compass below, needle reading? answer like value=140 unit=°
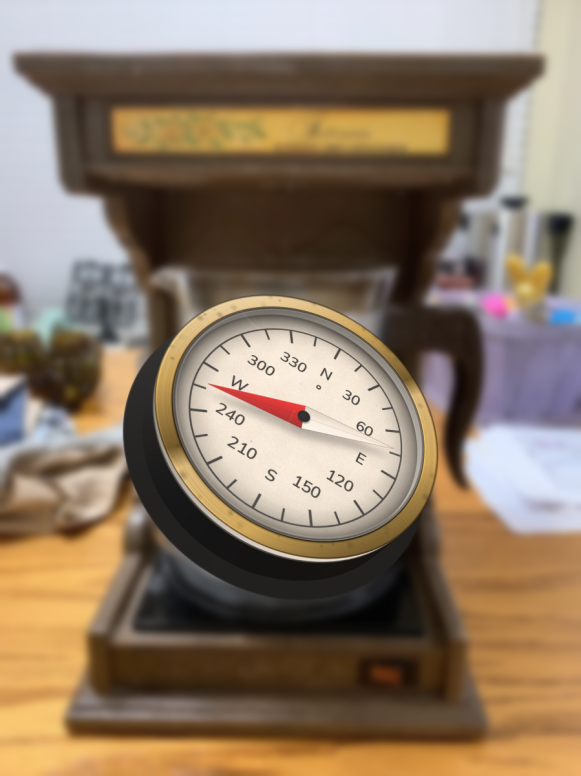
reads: value=255 unit=°
